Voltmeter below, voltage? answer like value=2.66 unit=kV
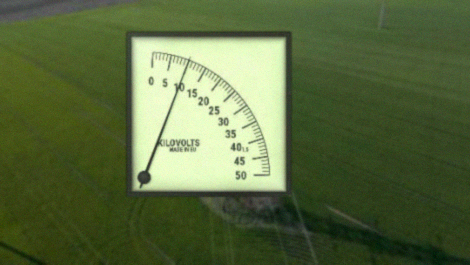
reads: value=10 unit=kV
